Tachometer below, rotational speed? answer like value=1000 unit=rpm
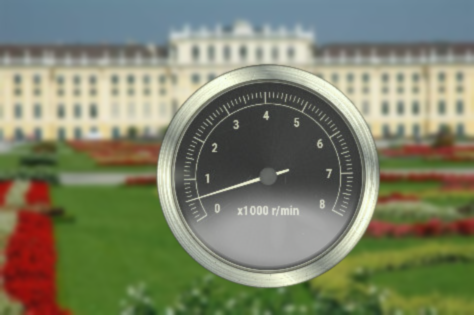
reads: value=500 unit=rpm
